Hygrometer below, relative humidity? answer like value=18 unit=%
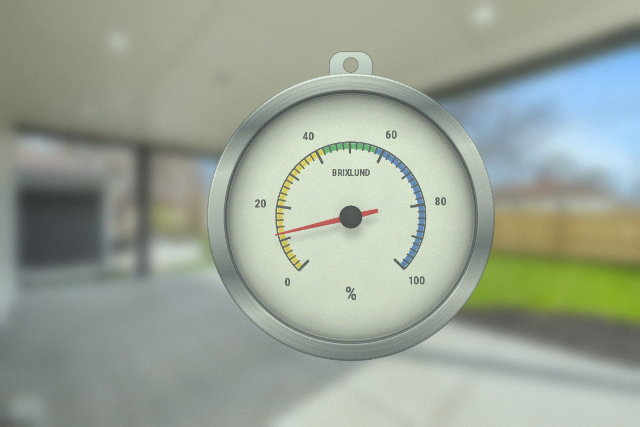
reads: value=12 unit=%
